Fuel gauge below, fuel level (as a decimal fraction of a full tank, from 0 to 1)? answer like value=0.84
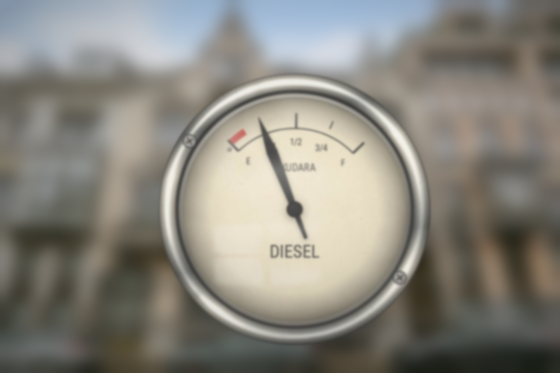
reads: value=0.25
